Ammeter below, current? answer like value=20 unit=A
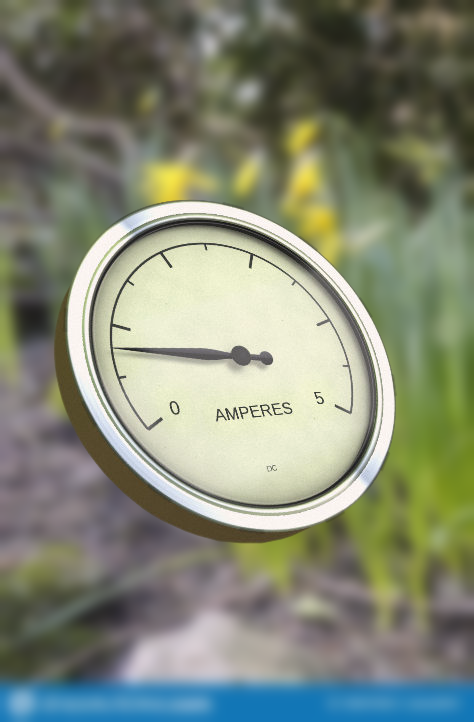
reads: value=0.75 unit=A
